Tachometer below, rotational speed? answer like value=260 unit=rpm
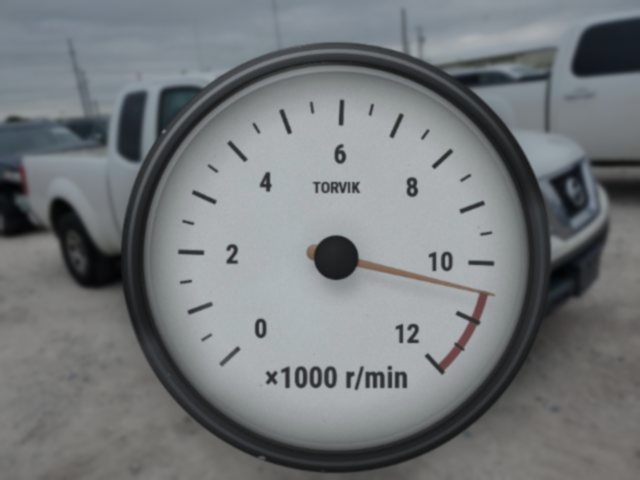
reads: value=10500 unit=rpm
